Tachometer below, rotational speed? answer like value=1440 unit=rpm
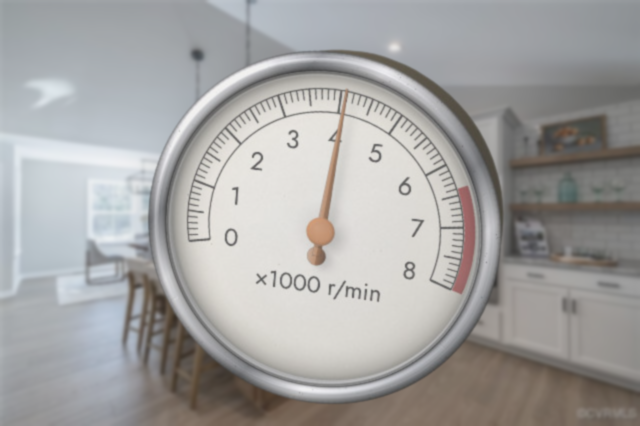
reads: value=4100 unit=rpm
